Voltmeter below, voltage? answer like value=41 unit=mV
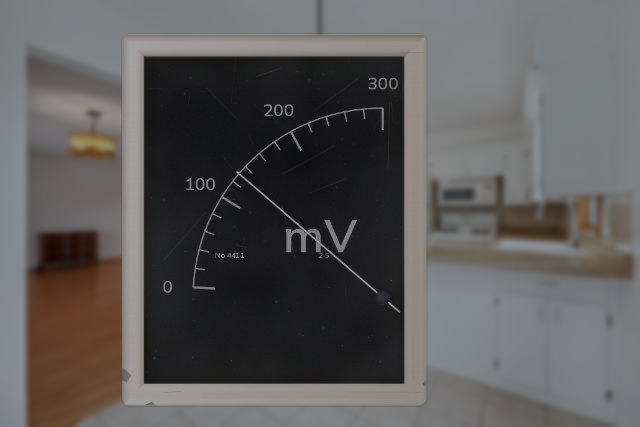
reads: value=130 unit=mV
